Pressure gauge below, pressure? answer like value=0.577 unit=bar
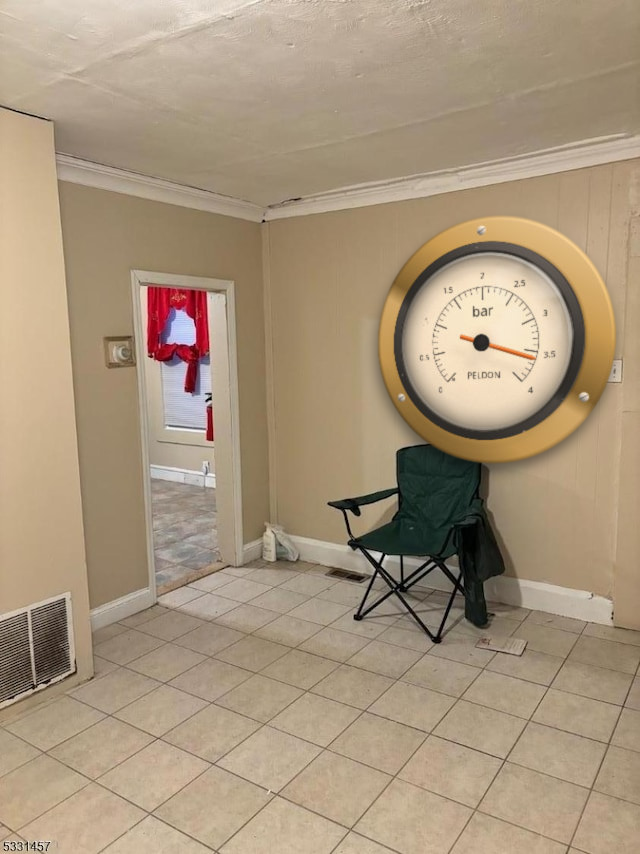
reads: value=3.6 unit=bar
